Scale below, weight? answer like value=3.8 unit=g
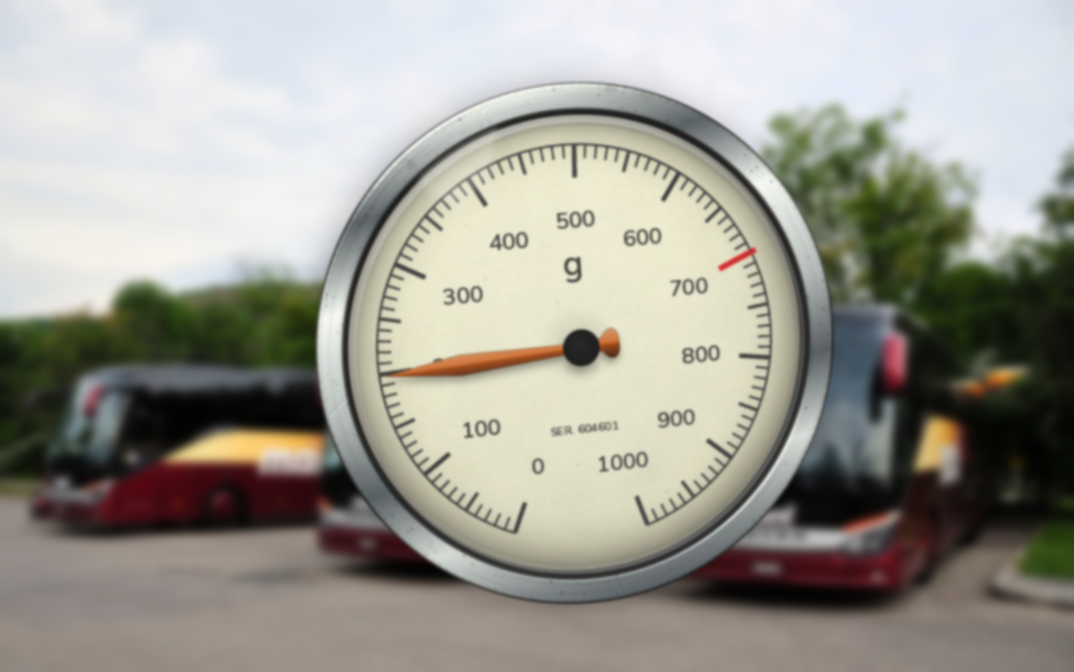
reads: value=200 unit=g
